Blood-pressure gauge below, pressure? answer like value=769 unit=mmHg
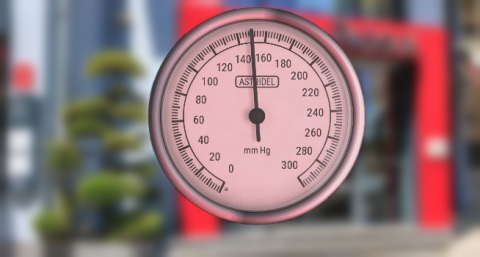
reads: value=150 unit=mmHg
